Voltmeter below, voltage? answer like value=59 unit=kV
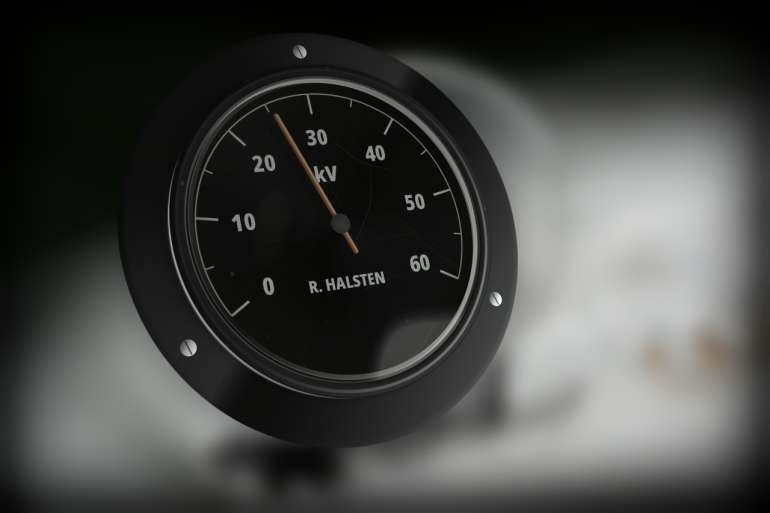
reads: value=25 unit=kV
